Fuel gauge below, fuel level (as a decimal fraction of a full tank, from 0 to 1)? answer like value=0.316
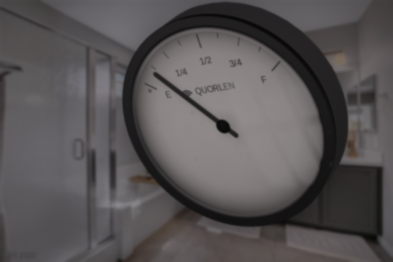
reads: value=0.125
